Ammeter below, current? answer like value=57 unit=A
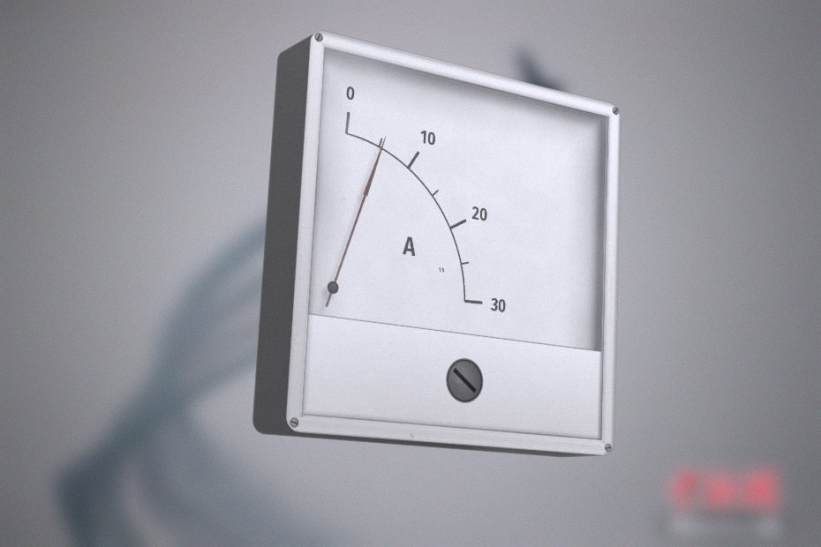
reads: value=5 unit=A
